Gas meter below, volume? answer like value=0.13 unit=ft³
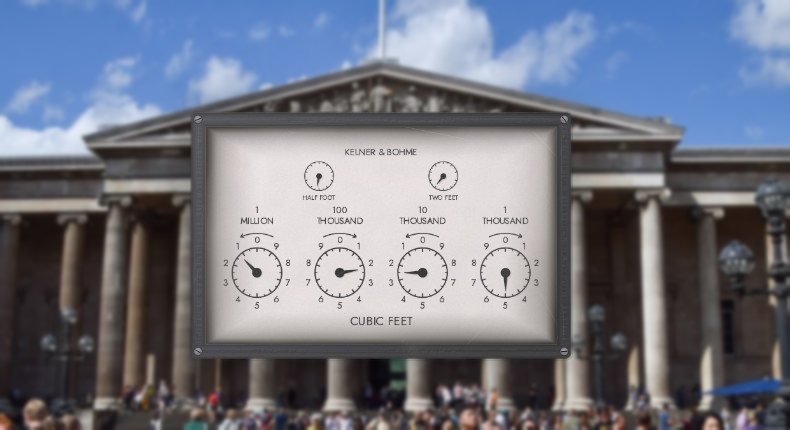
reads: value=122500 unit=ft³
